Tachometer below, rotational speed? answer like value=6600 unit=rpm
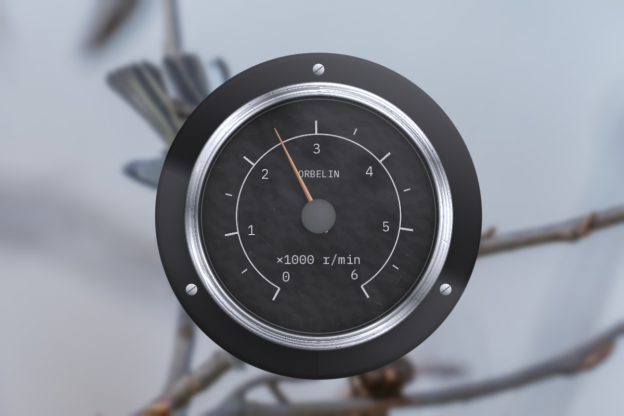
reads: value=2500 unit=rpm
